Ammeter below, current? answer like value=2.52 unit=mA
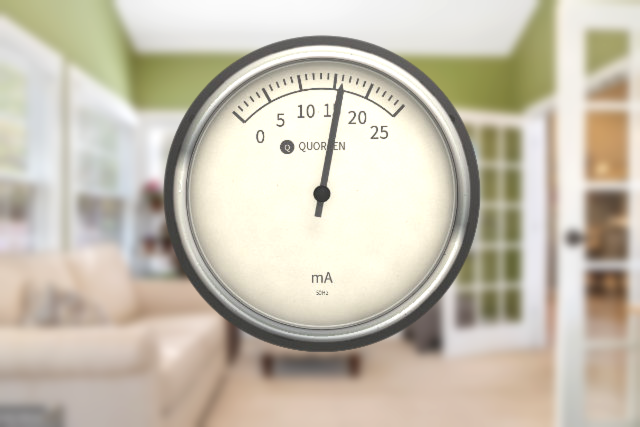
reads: value=16 unit=mA
